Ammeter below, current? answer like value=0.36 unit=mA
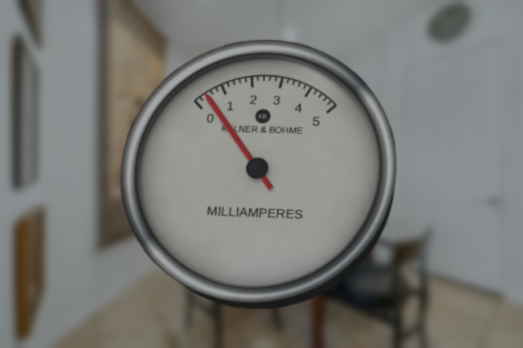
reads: value=0.4 unit=mA
